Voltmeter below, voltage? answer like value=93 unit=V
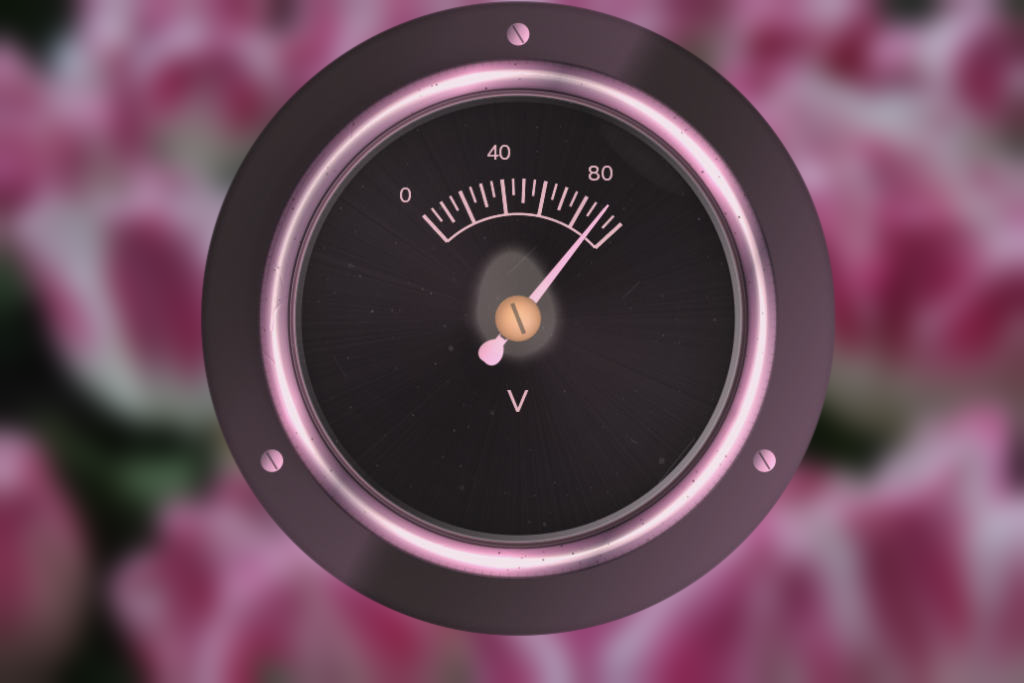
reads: value=90 unit=V
